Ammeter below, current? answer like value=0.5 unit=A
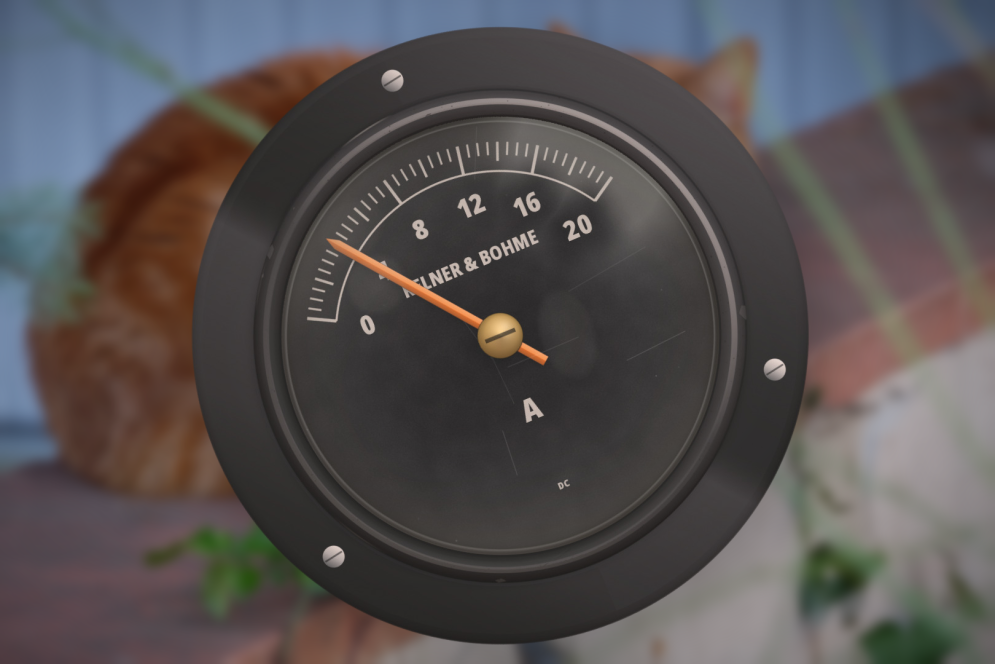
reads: value=4 unit=A
